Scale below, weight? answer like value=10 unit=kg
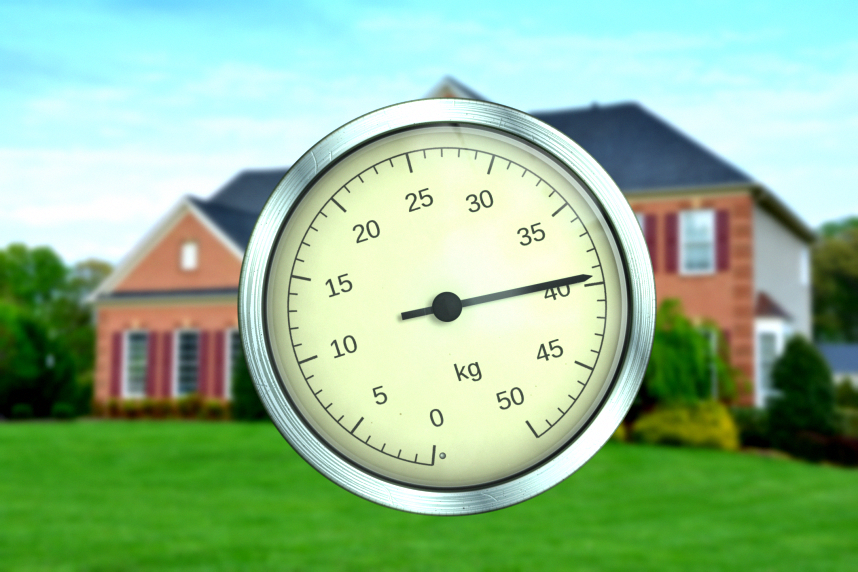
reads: value=39.5 unit=kg
